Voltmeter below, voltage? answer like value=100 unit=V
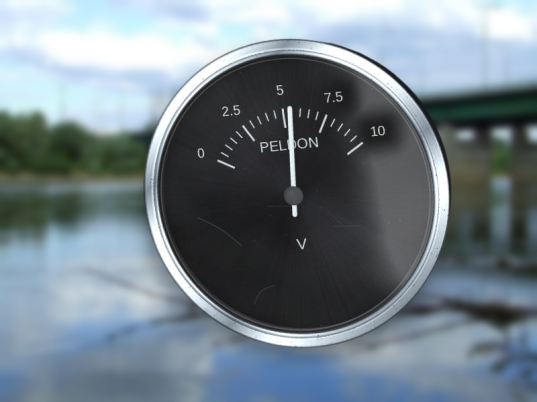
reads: value=5.5 unit=V
